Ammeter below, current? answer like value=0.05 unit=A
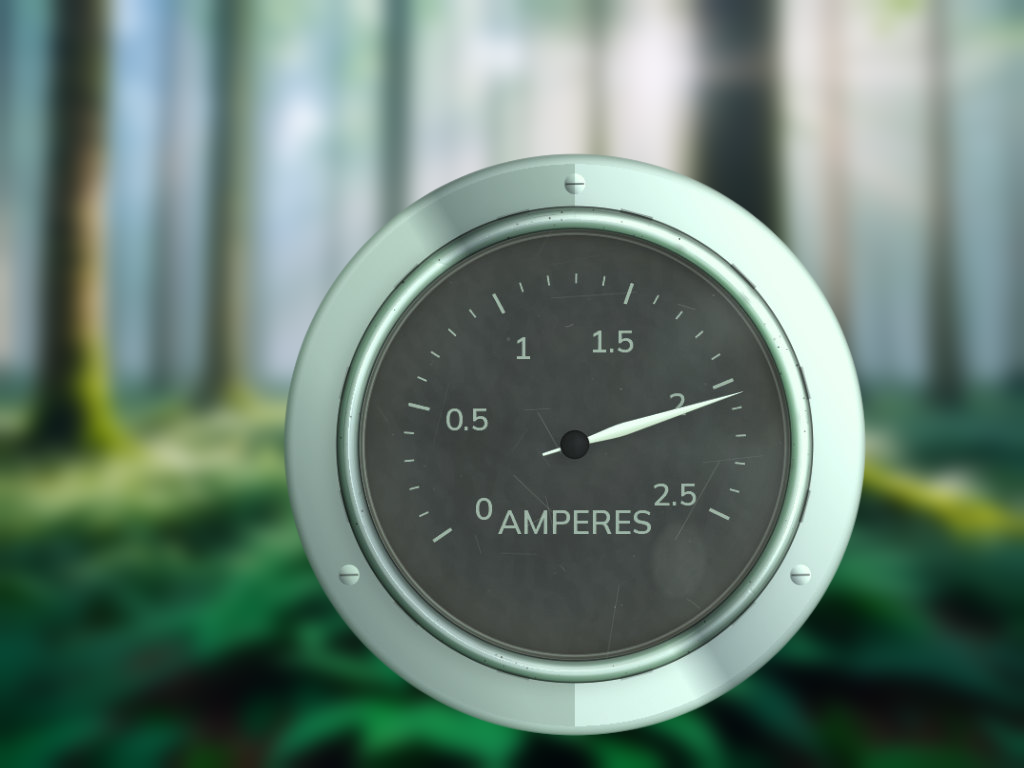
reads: value=2.05 unit=A
